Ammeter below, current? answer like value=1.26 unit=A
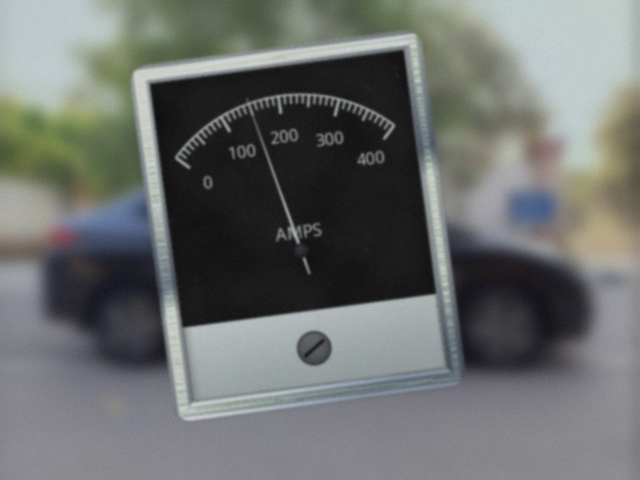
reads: value=150 unit=A
